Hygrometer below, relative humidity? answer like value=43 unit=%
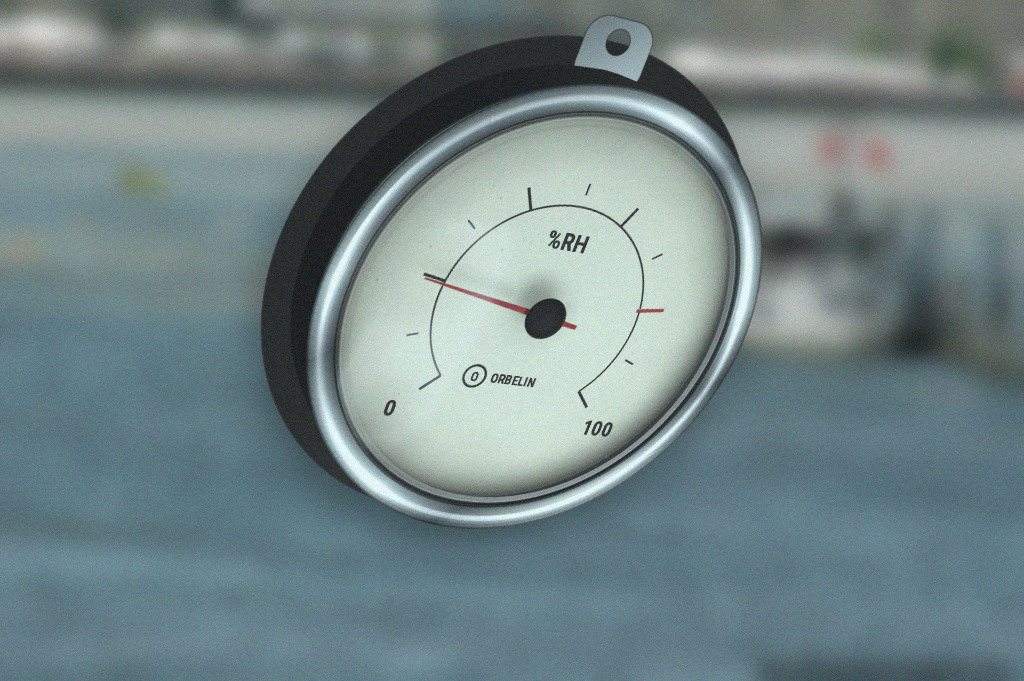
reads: value=20 unit=%
